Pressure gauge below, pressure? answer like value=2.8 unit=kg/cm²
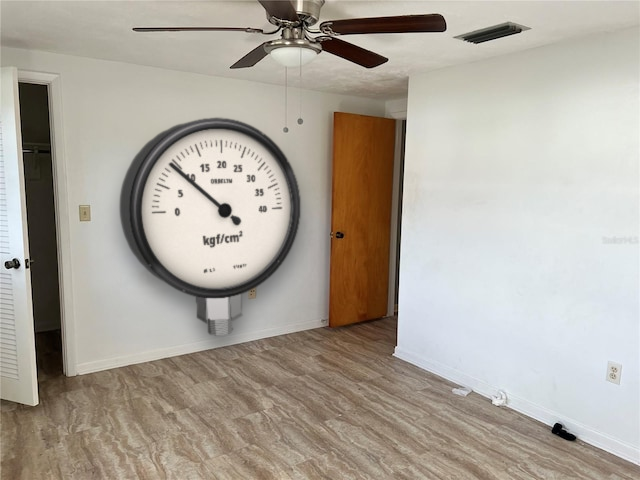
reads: value=9 unit=kg/cm²
